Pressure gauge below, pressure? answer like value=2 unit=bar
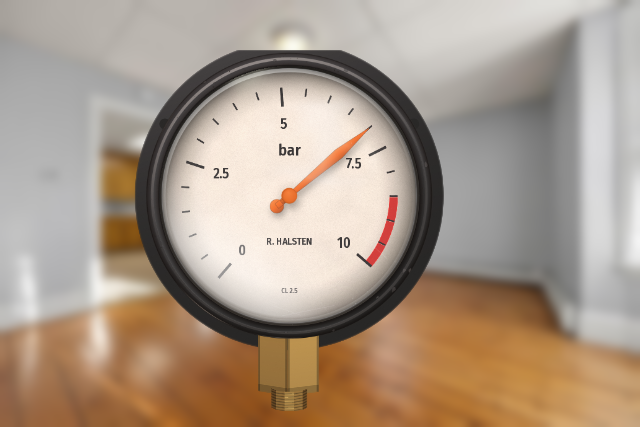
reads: value=7 unit=bar
